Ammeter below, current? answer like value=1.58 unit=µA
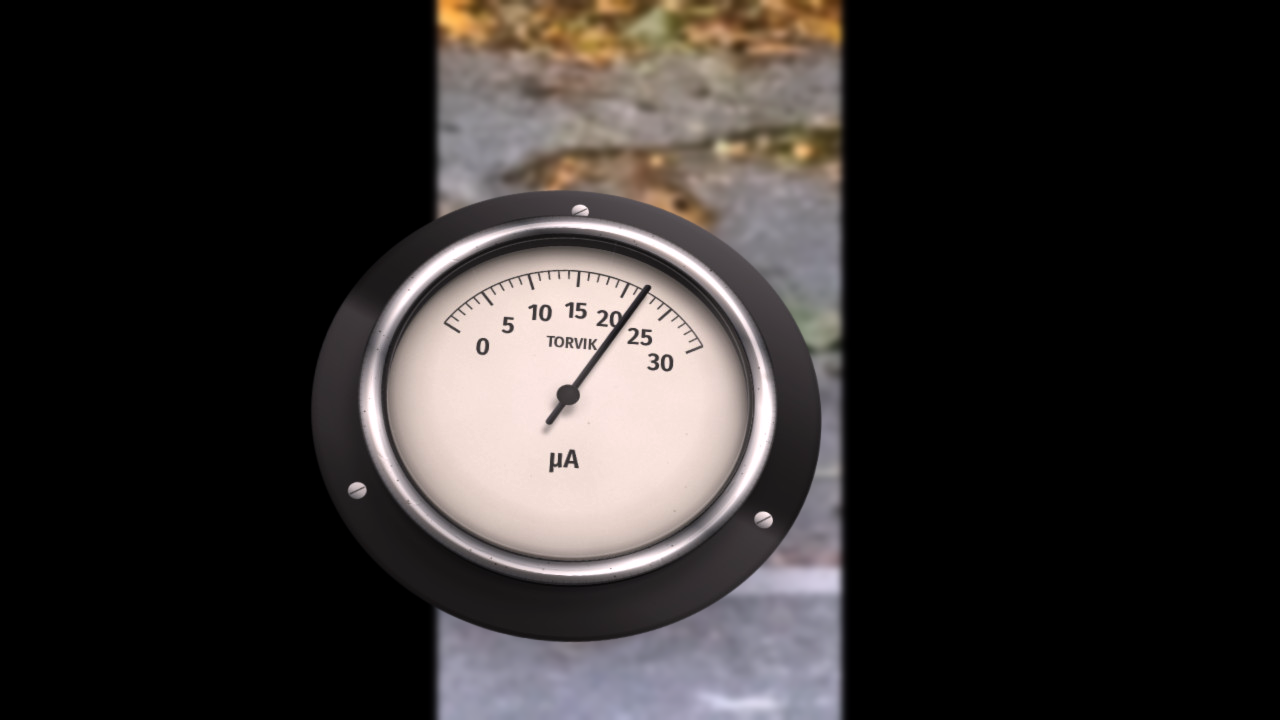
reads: value=22 unit=µA
